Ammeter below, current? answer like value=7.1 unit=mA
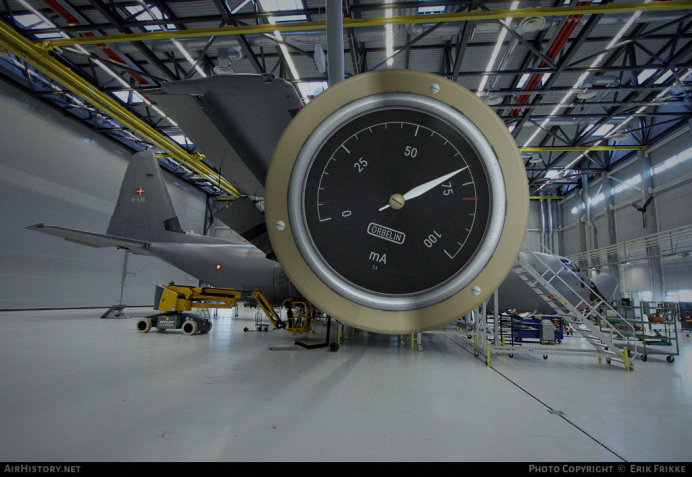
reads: value=70 unit=mA
